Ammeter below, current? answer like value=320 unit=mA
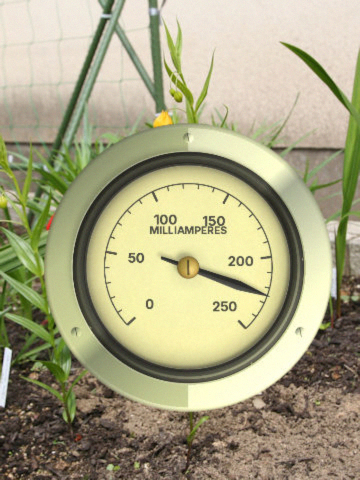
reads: value=225 unit=mA
